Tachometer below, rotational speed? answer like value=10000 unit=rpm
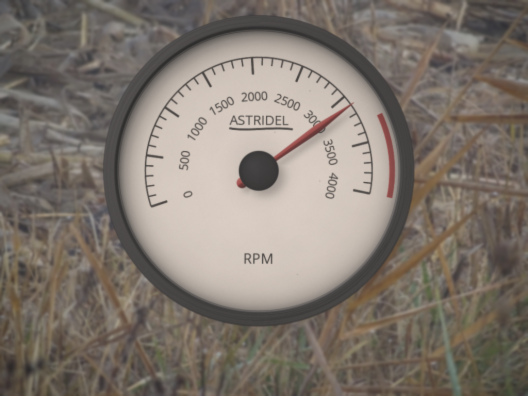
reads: value=3100 unit=rpm
